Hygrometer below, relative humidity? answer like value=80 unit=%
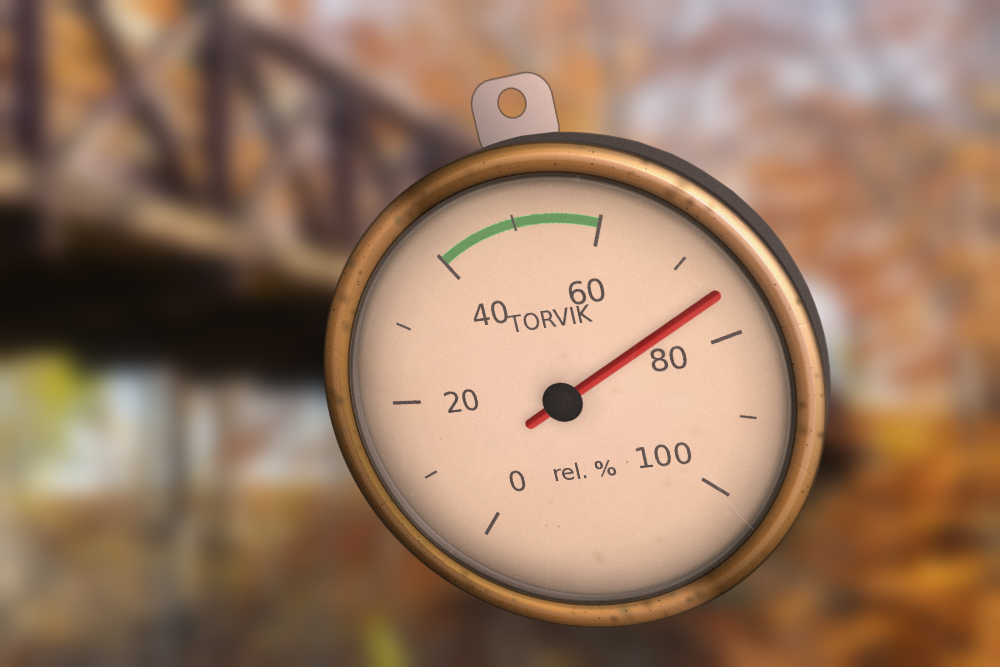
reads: value=75 unit=%
